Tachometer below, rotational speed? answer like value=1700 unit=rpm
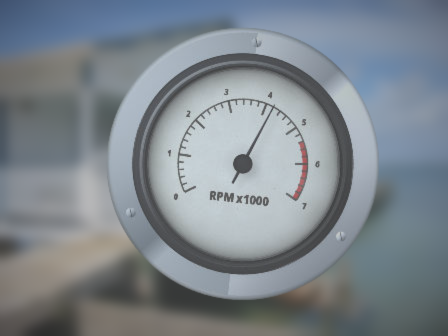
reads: value=4200 unit=rpm
